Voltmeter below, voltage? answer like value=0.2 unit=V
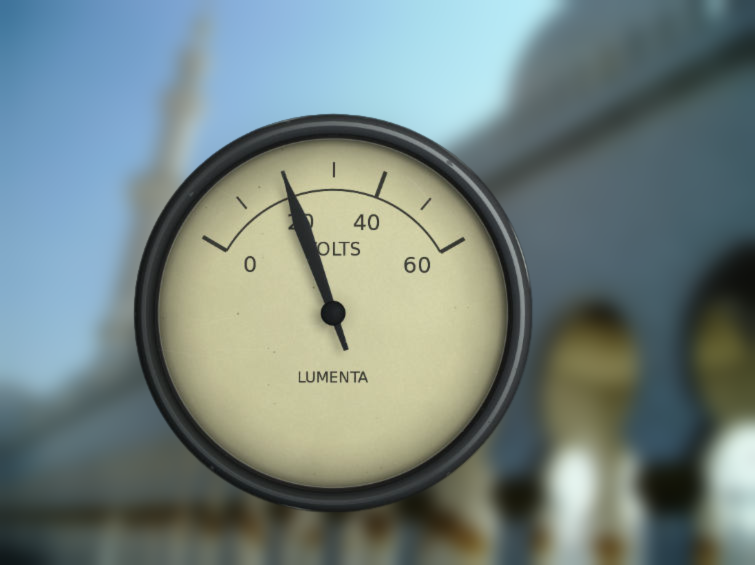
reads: value=20 unit=V
